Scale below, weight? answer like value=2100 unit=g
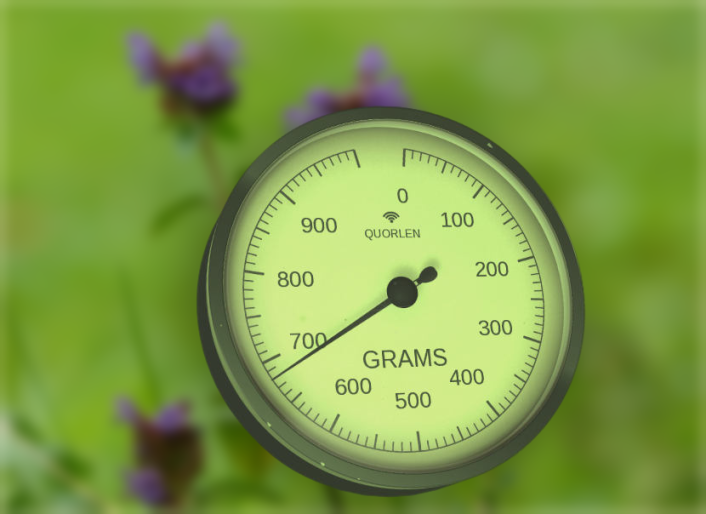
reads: value=680 unit=g
